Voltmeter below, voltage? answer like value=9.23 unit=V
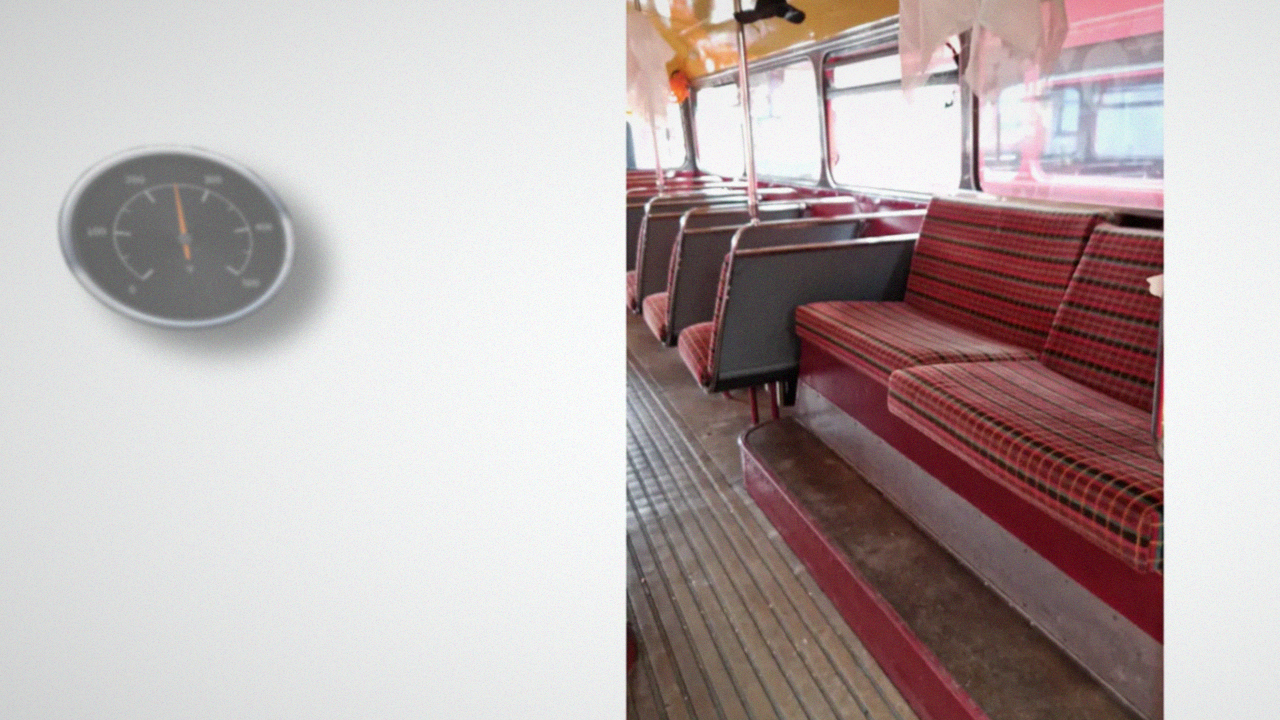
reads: value=250 unit=V
